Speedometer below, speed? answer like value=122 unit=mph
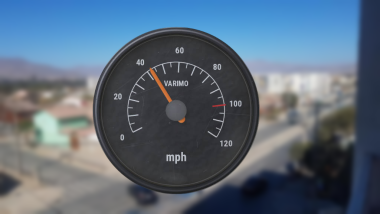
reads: value=42.5 unit=mph
